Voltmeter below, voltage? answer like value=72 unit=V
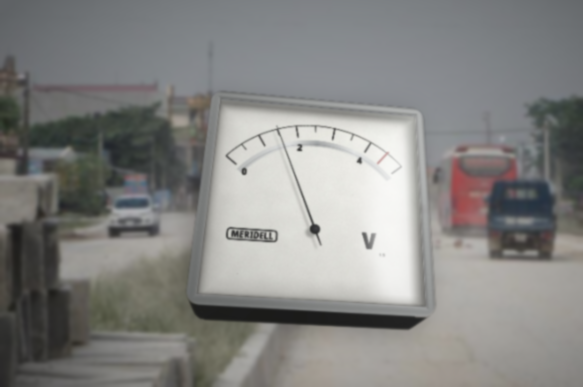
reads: value=1.5 unit=V
